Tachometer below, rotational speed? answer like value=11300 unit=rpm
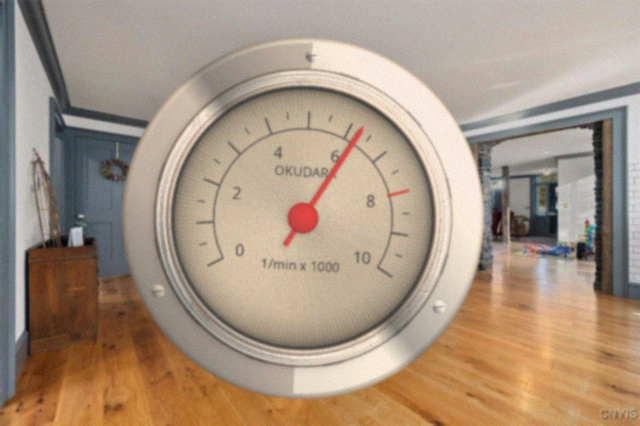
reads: value=6250 unit=rpm
